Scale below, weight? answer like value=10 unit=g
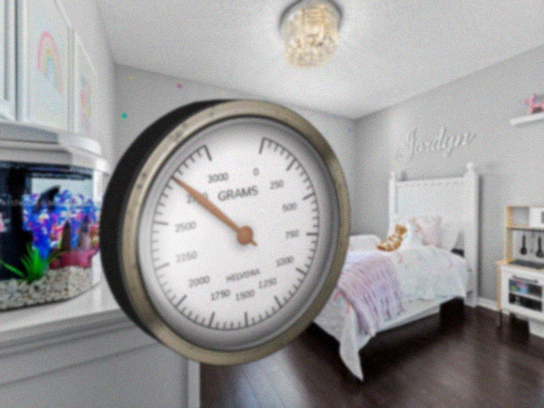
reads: value=2750 unit=g
